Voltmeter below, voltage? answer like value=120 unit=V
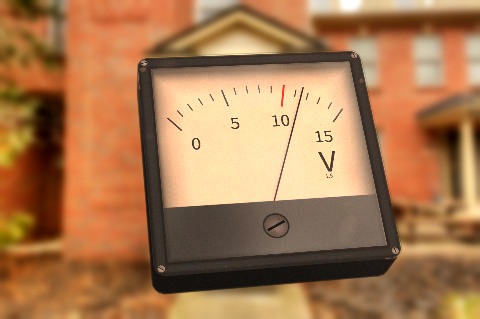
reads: value=11.5 unit=V
